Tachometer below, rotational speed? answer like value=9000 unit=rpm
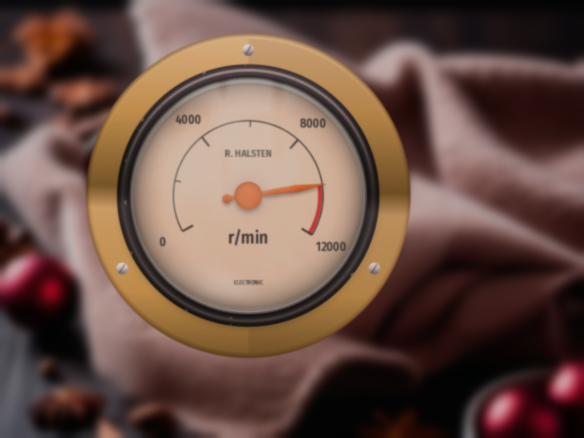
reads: value=10000 unit=rpm
